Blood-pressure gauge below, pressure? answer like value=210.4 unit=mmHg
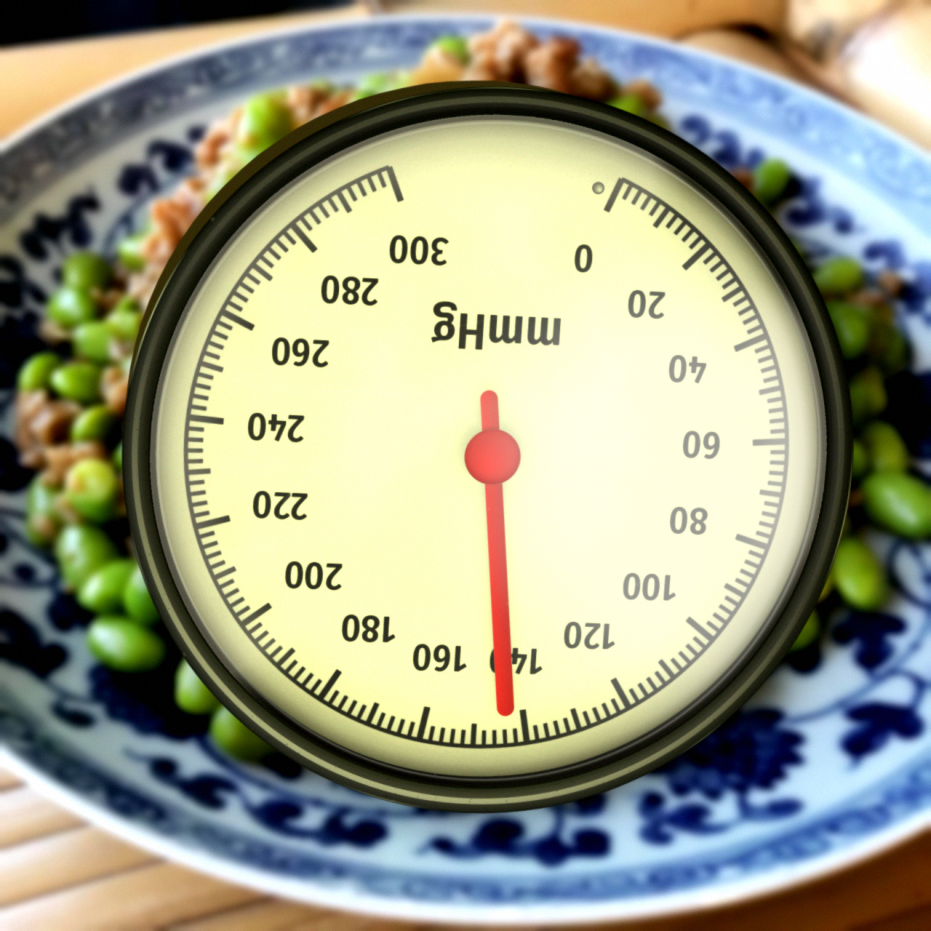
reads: value=144 unit=mmHg
